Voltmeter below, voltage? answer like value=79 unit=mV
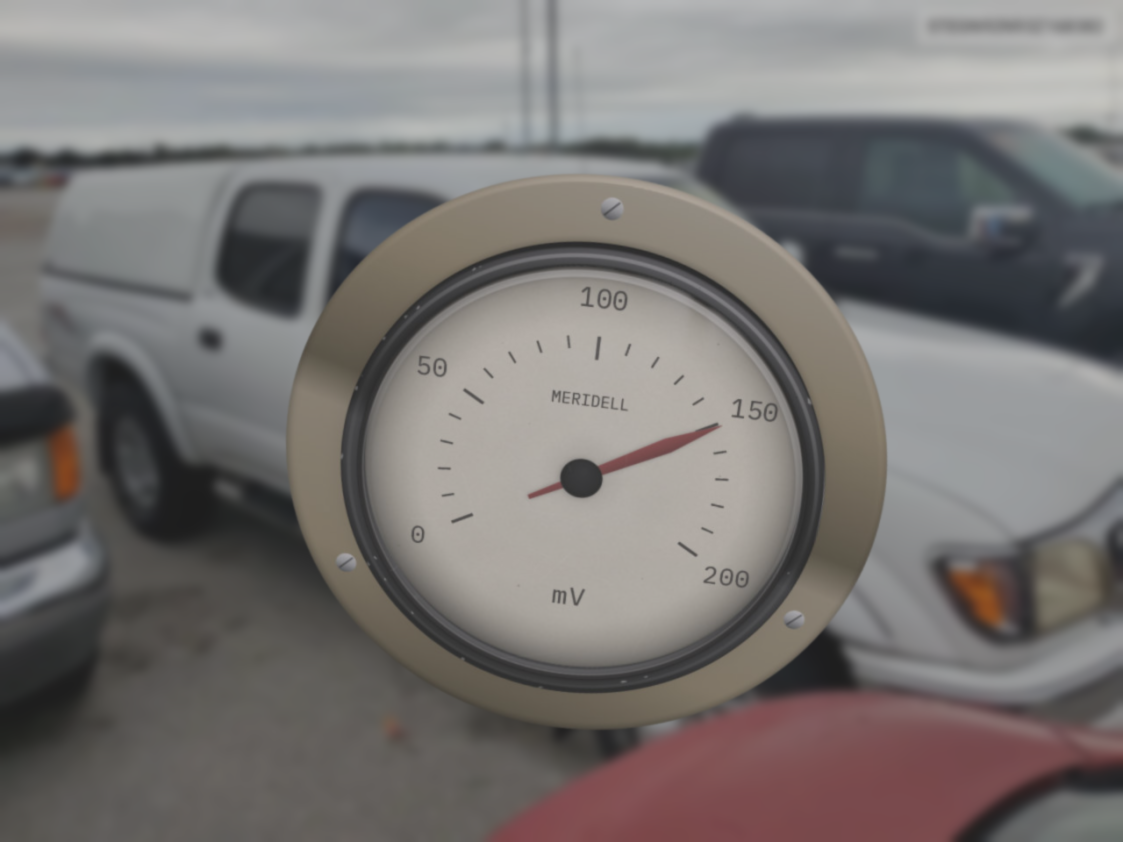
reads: value=150 unit=mV
